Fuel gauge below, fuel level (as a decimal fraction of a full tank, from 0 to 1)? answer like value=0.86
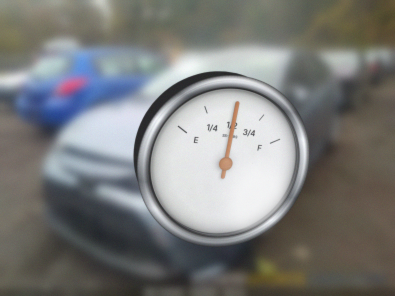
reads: value=0.5
